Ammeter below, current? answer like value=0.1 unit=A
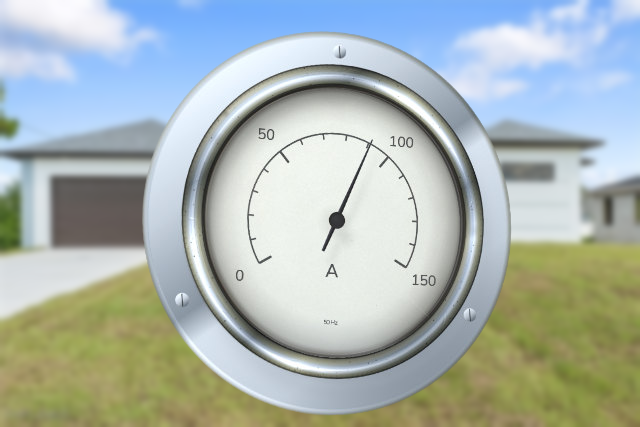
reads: value=90 unit=A
